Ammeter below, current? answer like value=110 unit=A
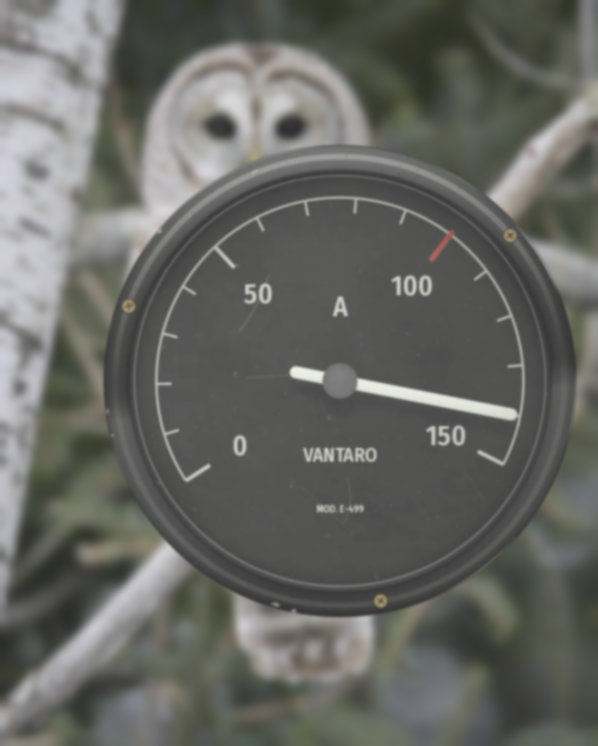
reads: value=140 unit=A
